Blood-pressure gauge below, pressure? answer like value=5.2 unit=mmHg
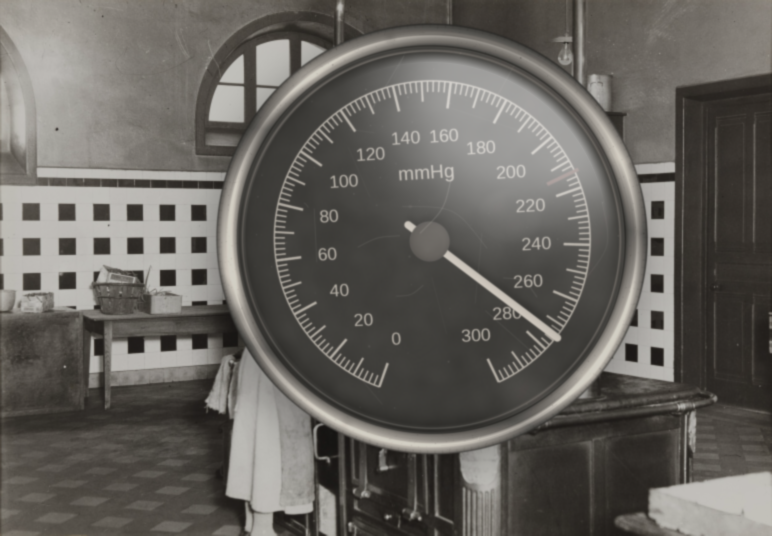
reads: value=274 unit=mmHg
